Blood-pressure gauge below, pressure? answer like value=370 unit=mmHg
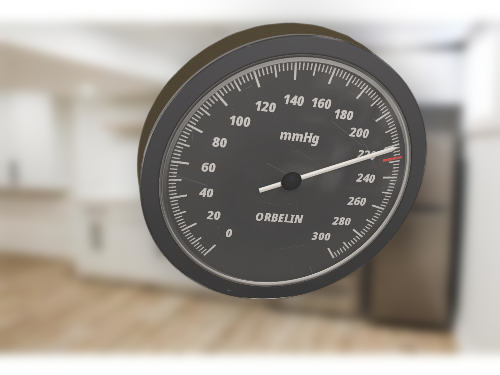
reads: value=220 unit=mmHg
